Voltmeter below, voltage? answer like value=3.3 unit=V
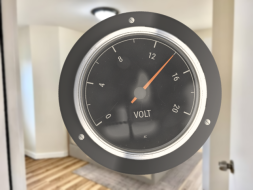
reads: value=14 unit=V
